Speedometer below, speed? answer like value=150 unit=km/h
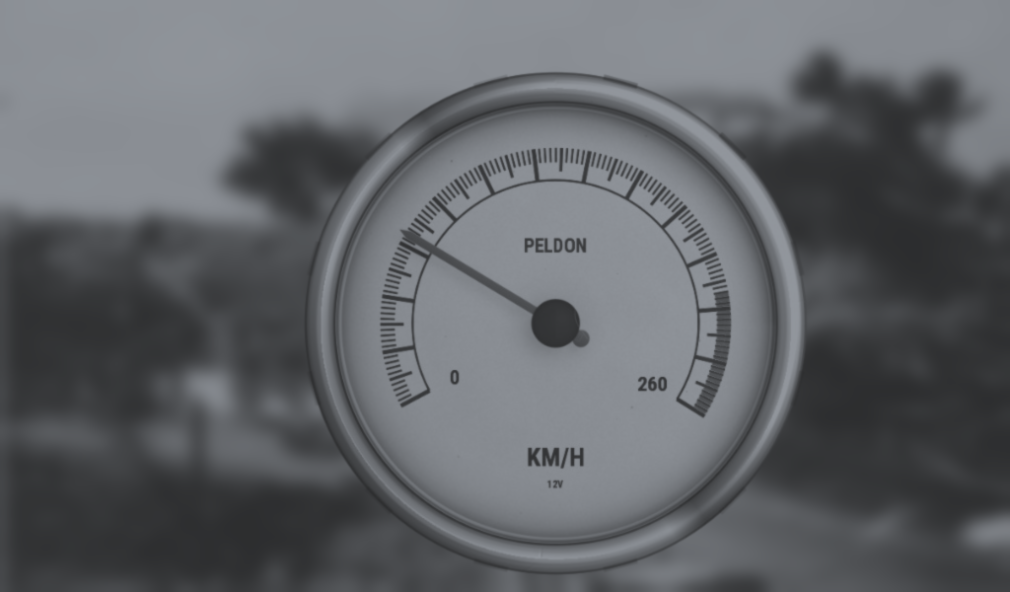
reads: value=64 unit=km/h
